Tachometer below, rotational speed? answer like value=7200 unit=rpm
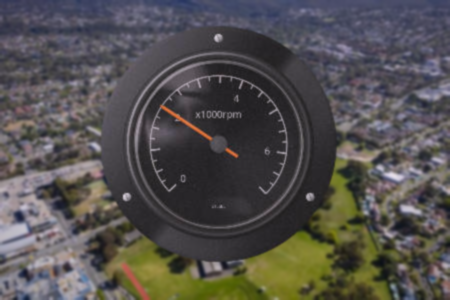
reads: value=2000 unit=rpm
